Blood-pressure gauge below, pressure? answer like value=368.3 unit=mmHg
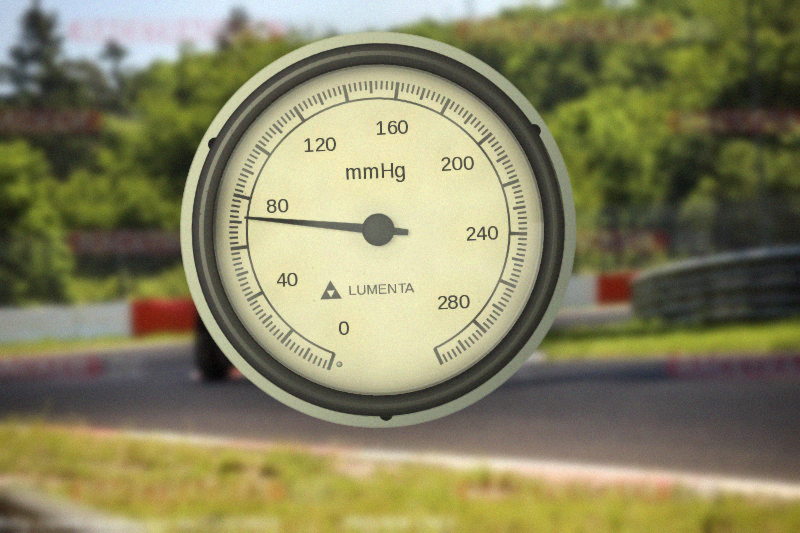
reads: value=72 unit=mmHg
